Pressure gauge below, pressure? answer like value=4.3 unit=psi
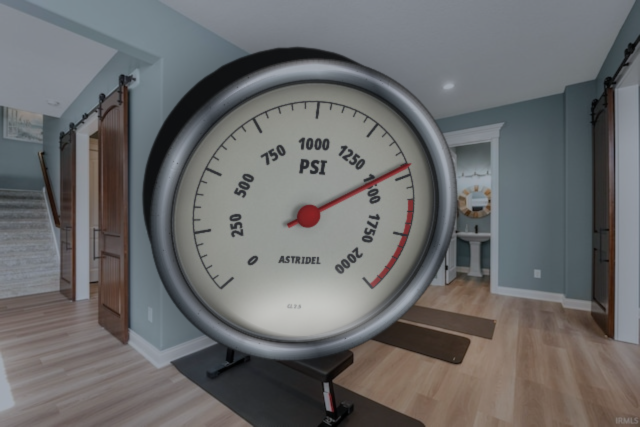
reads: value=1450 unit=psi
